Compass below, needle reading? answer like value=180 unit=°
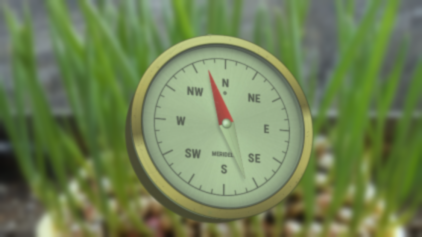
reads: value=340 unit=°
